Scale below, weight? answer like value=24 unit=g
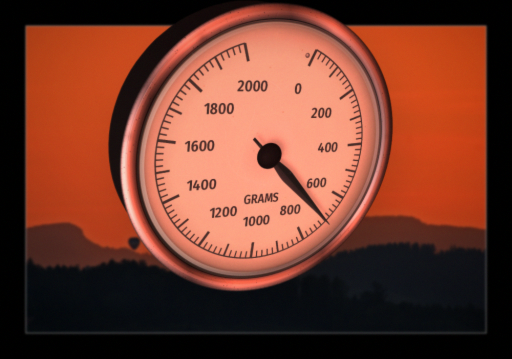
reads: value=700 unit=g
